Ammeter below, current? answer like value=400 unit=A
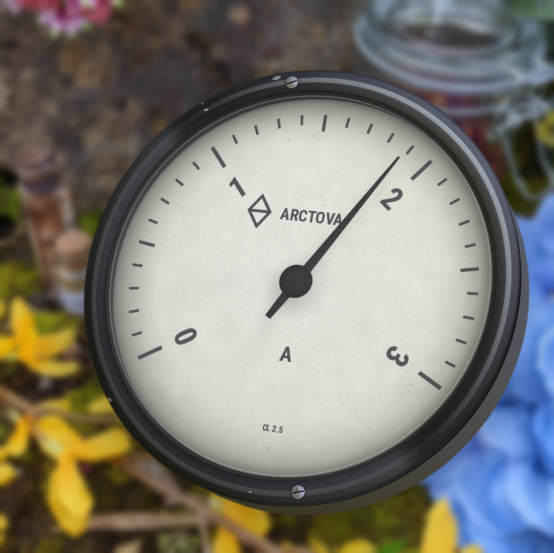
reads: value=1.9 unit=A
